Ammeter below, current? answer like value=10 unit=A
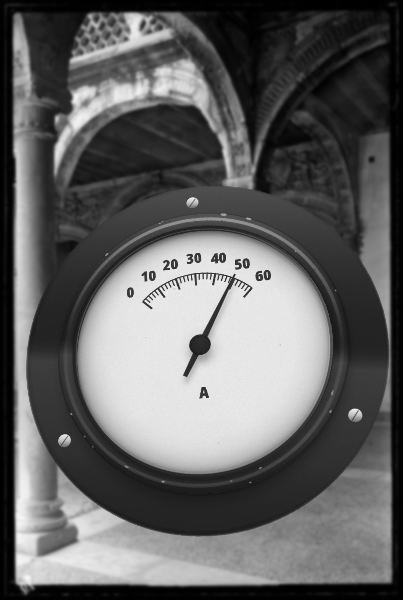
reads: value=50 unit=A
